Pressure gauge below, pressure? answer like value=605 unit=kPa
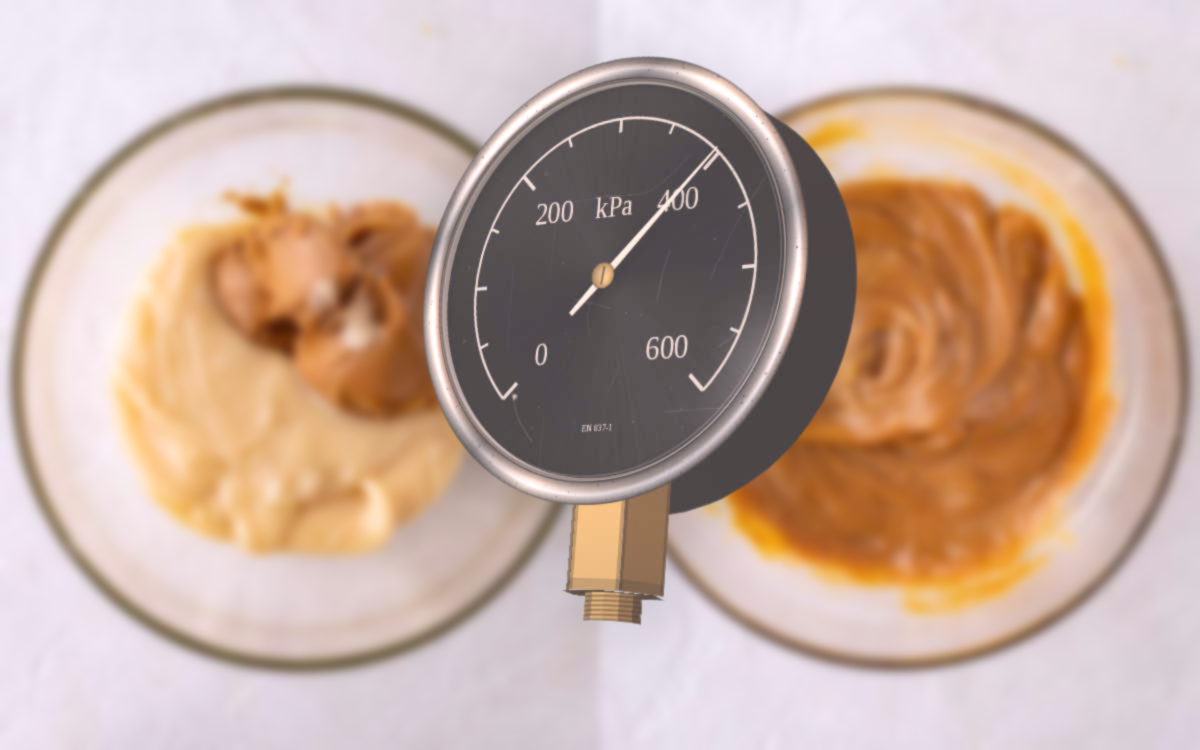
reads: value=400 unit=kPa
